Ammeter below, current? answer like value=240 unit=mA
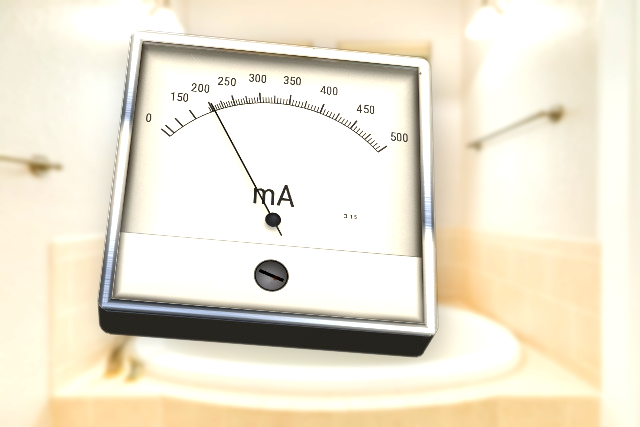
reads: value=200 unit=mA
